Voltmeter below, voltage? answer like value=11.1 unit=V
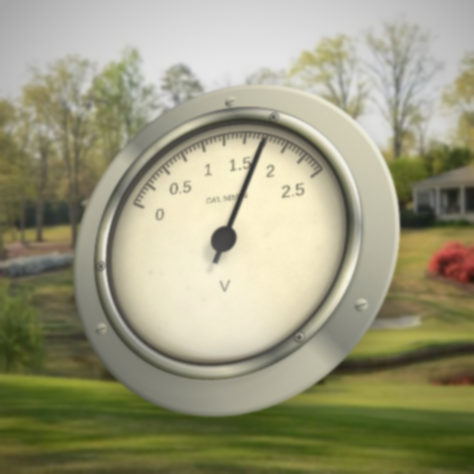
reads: value=1.75 unit=V
